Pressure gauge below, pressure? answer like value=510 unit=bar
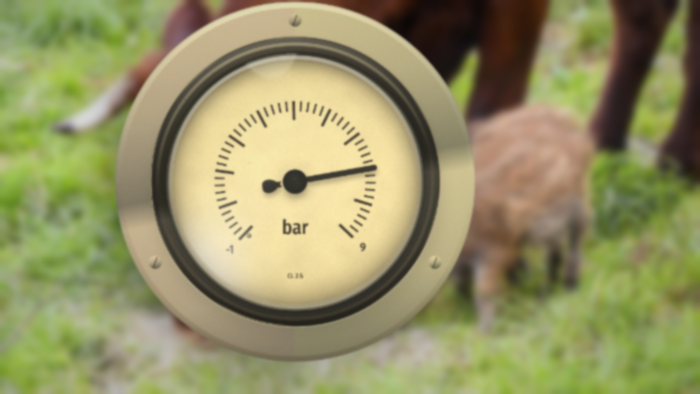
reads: value=7 unit=bar
